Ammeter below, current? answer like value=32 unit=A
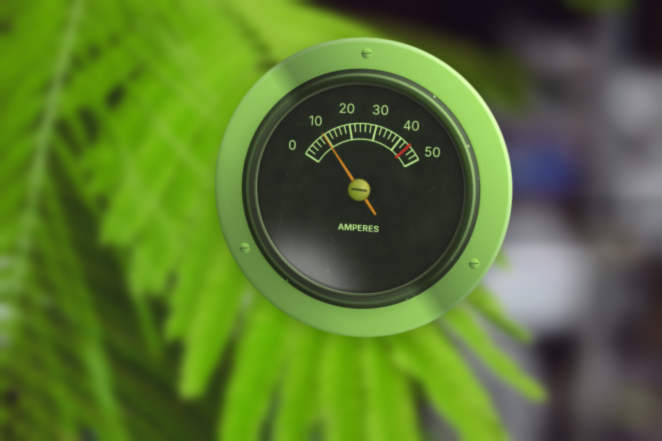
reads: value=10 unit=A
